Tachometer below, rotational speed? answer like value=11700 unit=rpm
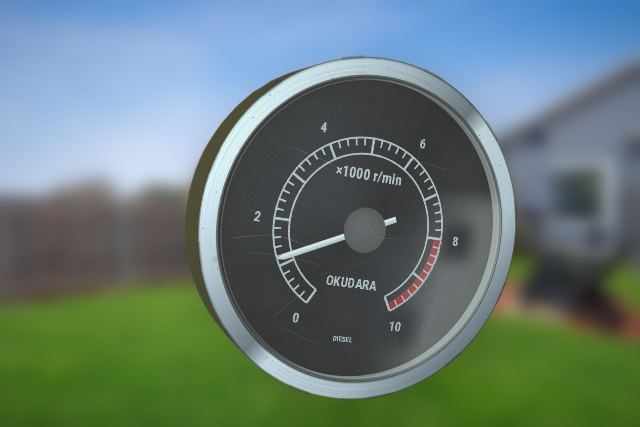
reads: value=1200 unit=rpm
